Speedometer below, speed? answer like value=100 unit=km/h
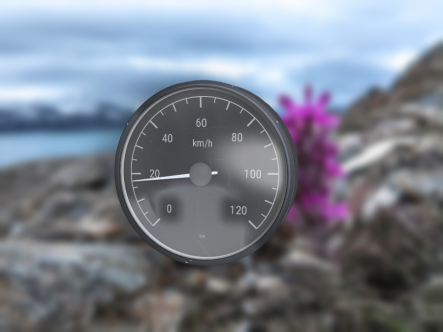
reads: value=17.5 unit=km/h
